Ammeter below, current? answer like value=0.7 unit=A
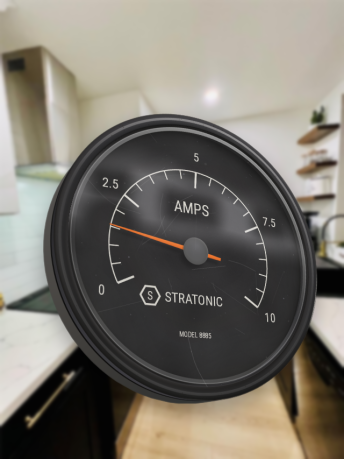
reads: value=1.5 unit=A
